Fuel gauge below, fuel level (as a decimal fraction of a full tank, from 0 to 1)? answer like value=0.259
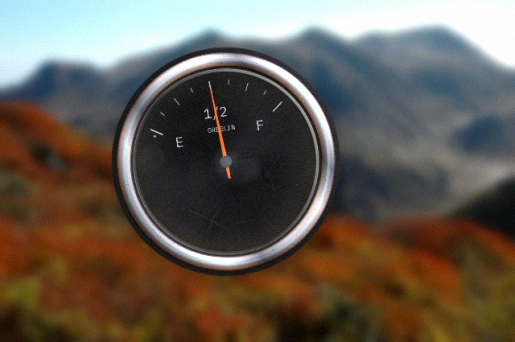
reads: value=0.5
